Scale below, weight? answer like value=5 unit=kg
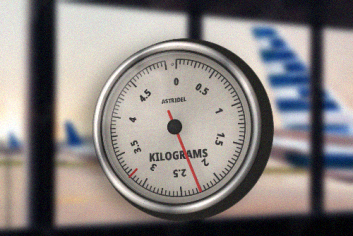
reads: value=2.25 unit=kg
